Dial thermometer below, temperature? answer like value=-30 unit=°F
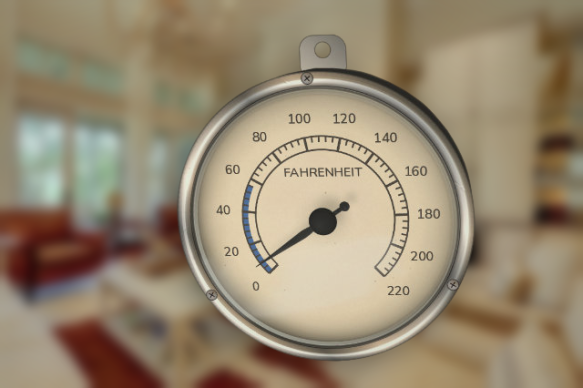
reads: value=8 unit=°F
